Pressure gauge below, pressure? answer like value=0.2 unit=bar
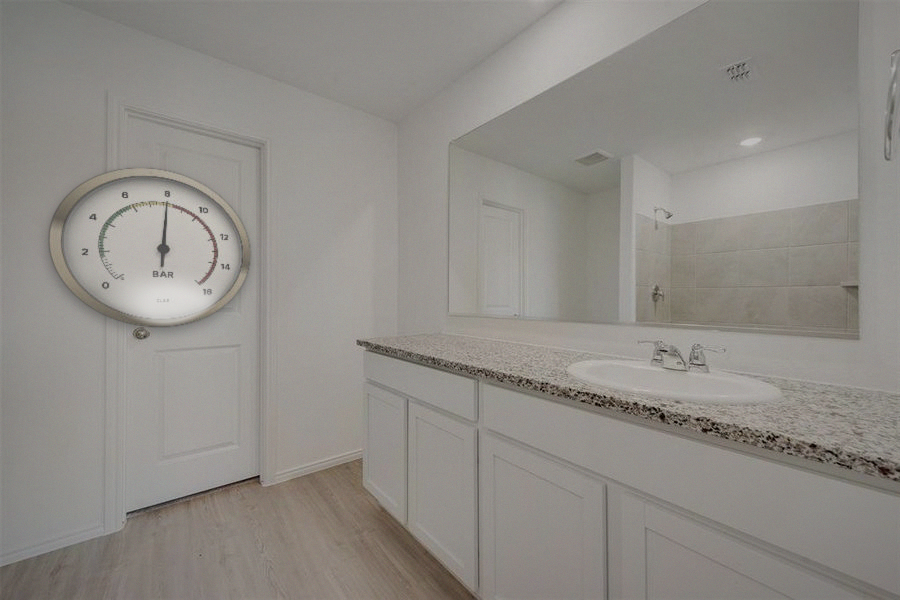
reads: value=8 unit=bar
